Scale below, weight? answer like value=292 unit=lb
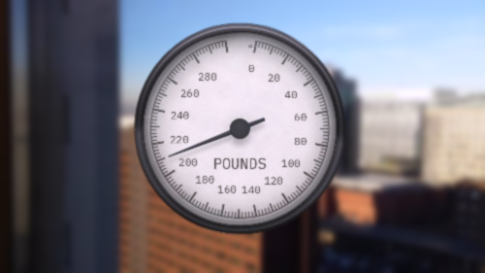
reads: value=210 unit=lb
